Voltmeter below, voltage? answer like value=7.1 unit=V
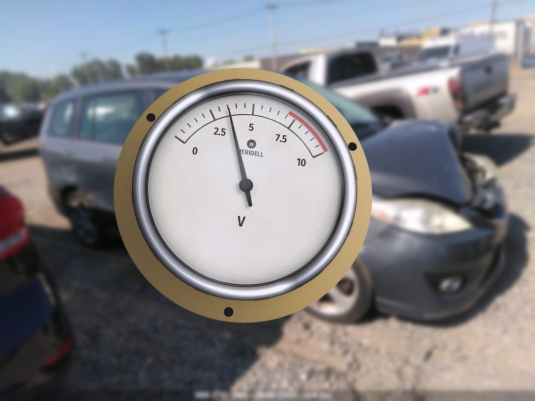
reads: value=3.5 unit=V
